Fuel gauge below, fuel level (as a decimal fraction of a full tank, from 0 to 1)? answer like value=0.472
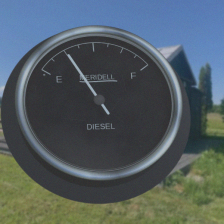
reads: value=0.25
